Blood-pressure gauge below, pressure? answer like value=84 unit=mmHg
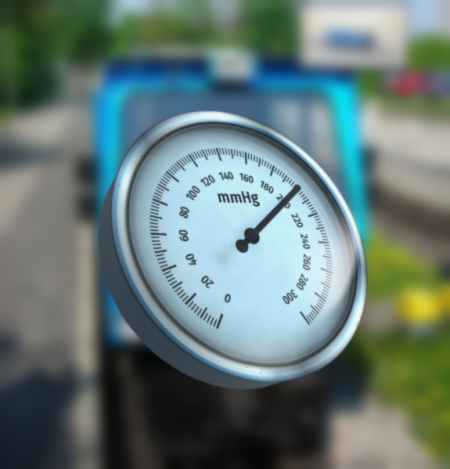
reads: value=200 unit=mmHg
